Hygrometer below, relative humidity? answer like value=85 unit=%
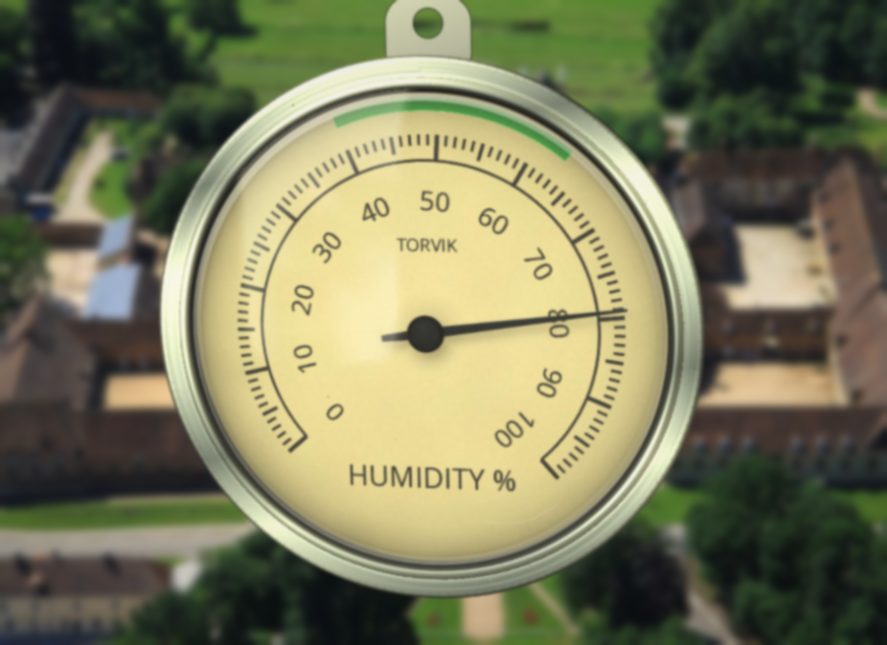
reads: value=79 unit=%
